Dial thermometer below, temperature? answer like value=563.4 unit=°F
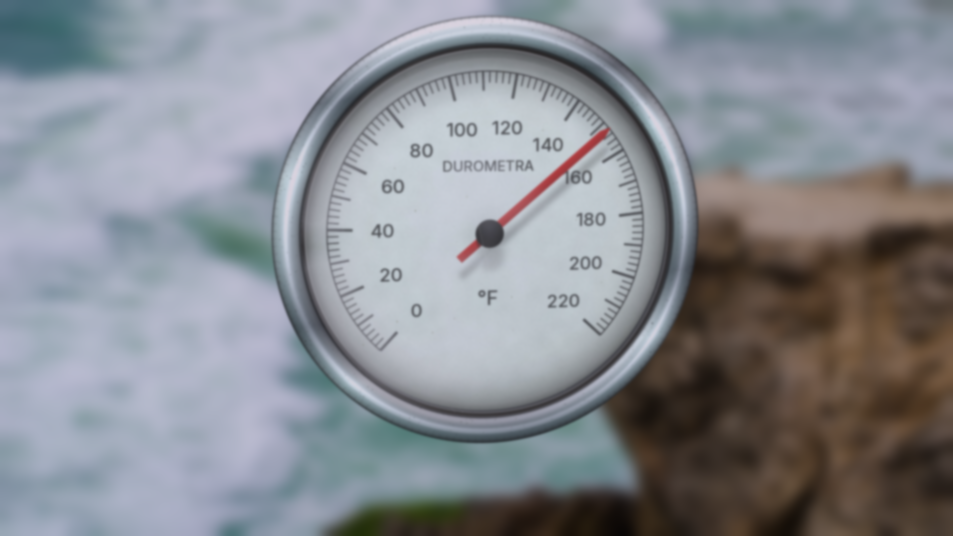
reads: value=152 unit=°F
